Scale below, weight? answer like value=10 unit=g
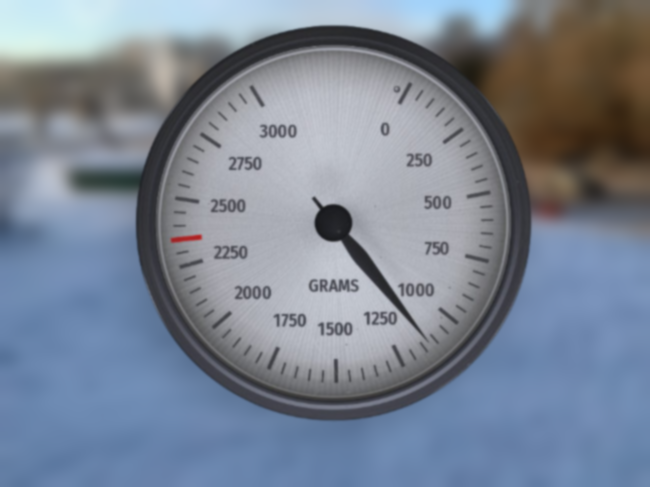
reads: value=1125 unit=g
